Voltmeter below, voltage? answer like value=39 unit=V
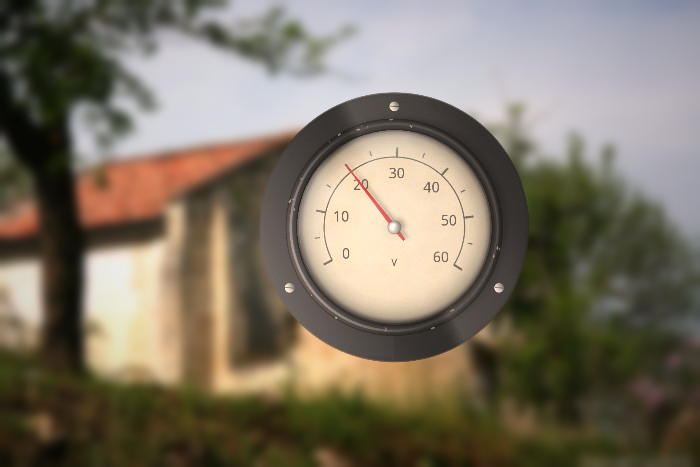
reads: value=20 unit=V
